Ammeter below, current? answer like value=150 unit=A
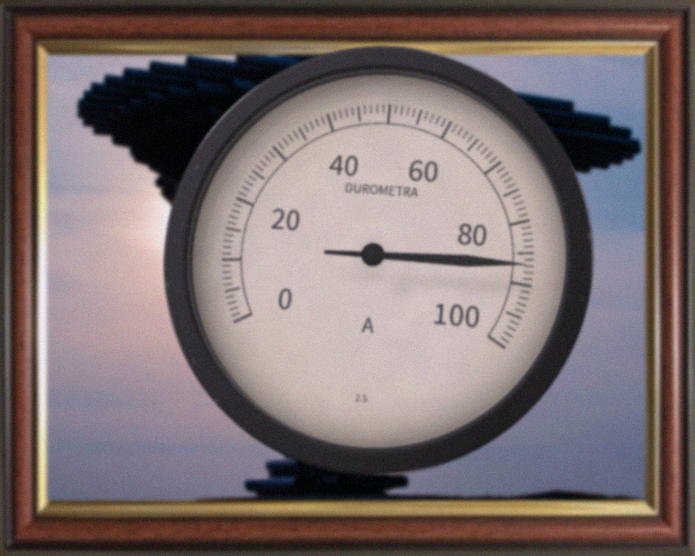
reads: value=87 unit=A
